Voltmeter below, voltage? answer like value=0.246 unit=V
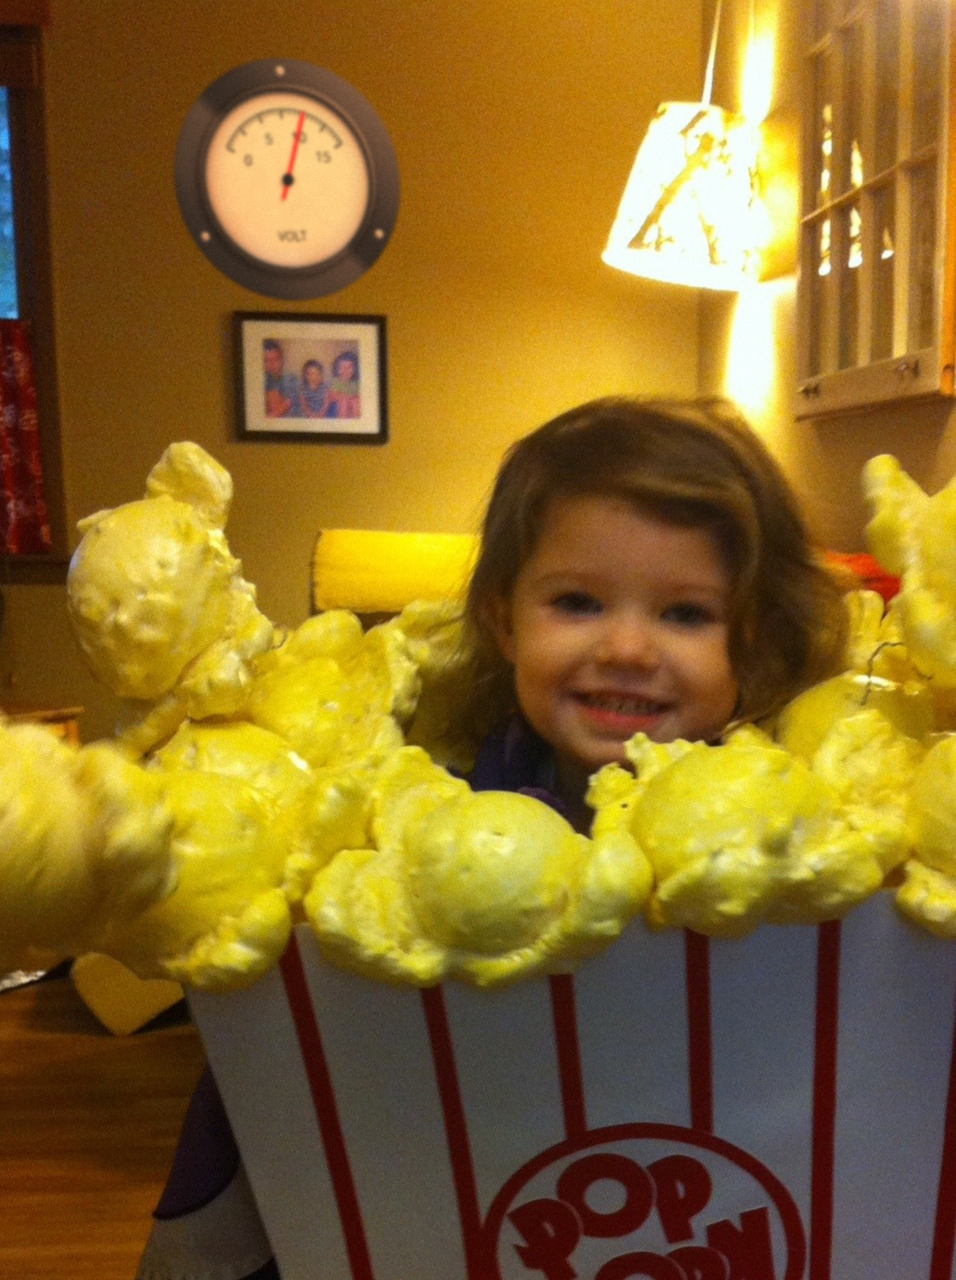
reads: value=10 unit=V
